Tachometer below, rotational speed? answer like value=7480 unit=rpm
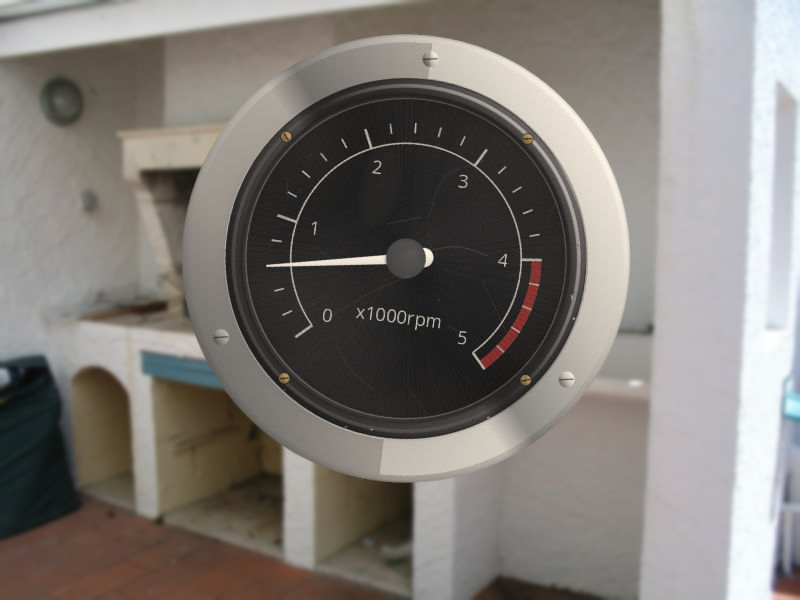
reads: value=600 unit=rpm
